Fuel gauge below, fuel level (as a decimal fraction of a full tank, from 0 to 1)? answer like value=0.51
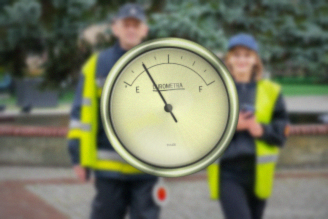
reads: value=0.25
